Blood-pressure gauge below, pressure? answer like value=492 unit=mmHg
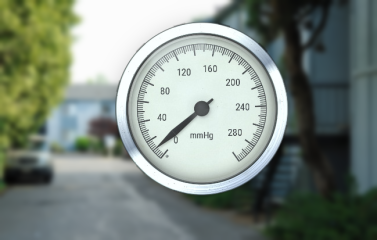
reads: value=10 unit=mmHg
